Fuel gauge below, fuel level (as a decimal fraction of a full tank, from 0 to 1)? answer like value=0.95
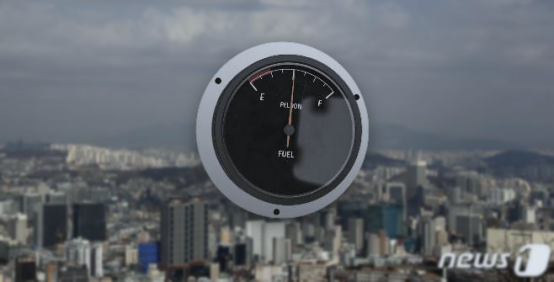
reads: value=0.5
